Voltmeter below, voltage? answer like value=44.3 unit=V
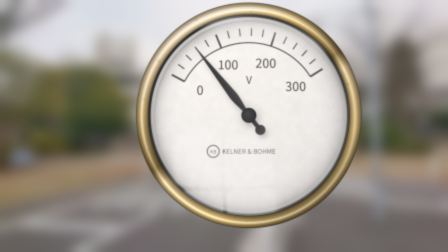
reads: value=60 unit=V
